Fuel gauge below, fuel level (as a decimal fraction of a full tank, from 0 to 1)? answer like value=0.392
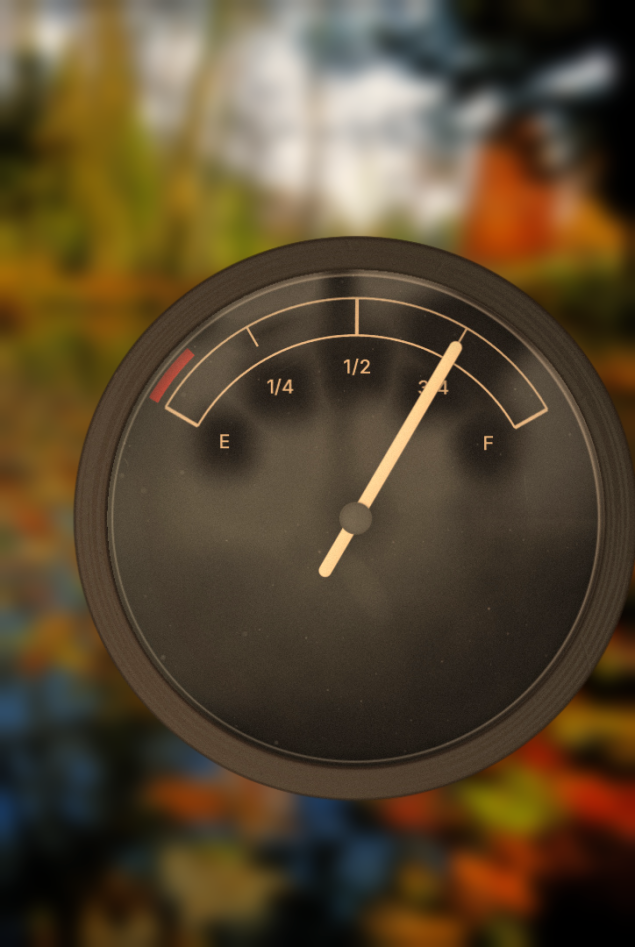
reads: value=0.75
